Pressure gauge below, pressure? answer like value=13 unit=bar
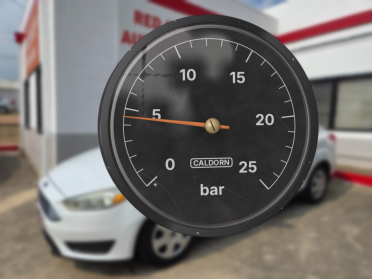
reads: value=4.5 unit=bar
